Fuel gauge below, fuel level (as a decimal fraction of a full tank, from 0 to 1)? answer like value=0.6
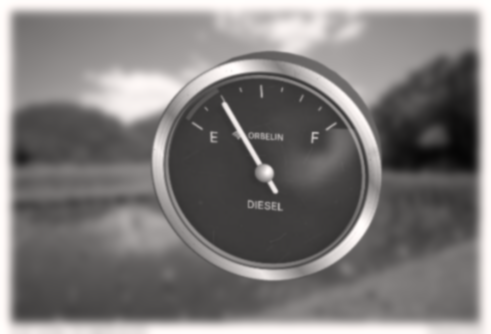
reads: value=0.25
